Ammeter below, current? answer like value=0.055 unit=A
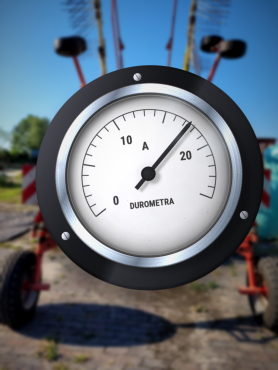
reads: value=17.5 unit=A
